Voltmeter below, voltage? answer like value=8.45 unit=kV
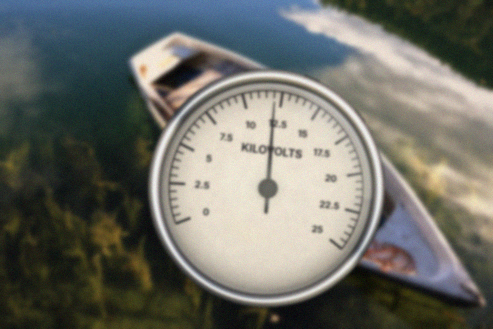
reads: value=12 unit=kV
